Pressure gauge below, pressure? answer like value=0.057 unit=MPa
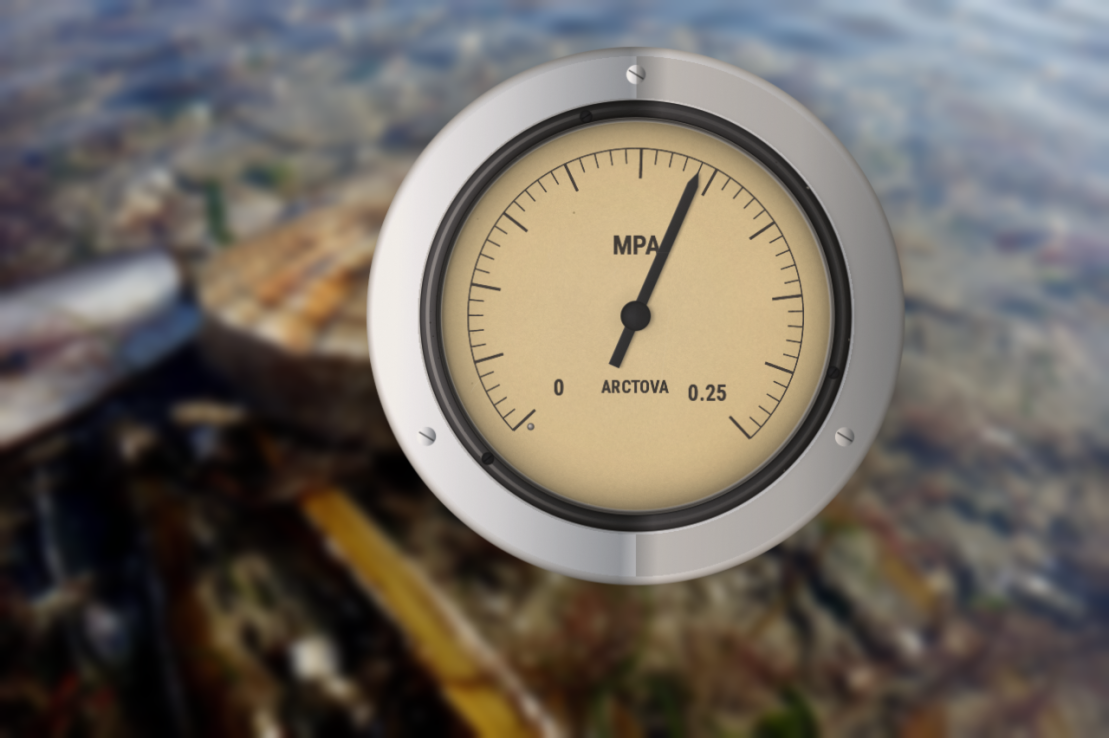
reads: value=0.145 unit=MPa
